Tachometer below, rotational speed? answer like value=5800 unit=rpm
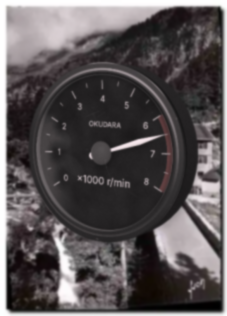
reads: value=6500 unit=rpm
